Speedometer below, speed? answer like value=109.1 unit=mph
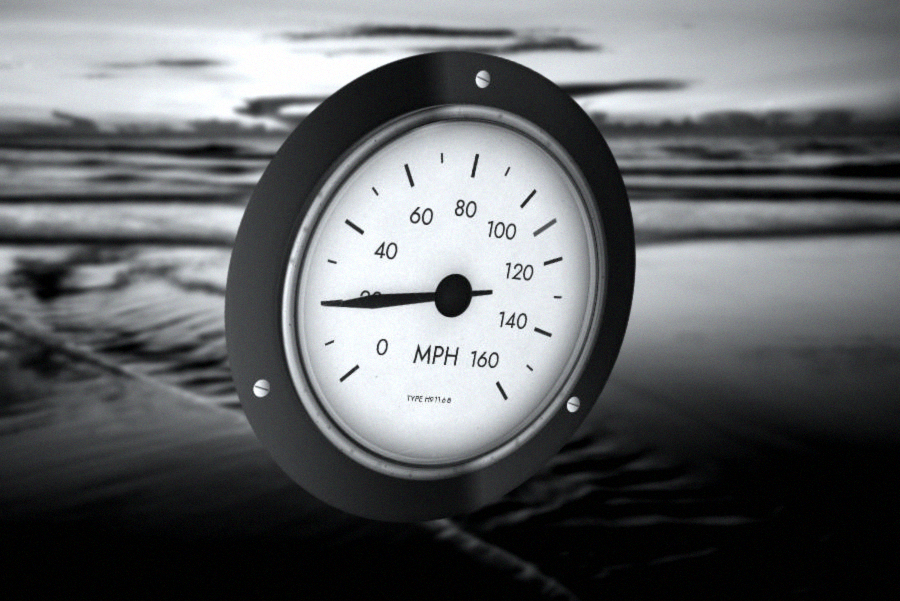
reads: value=20 unit=mph
